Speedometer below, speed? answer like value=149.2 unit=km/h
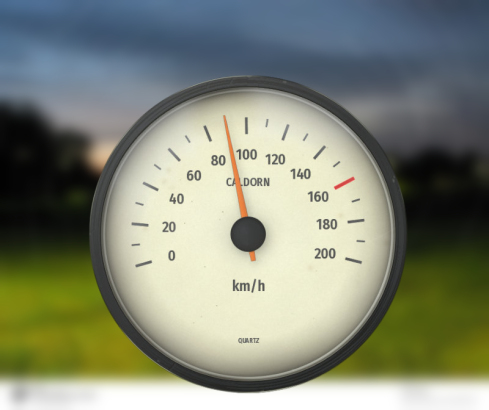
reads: value=90 unit=km/h
